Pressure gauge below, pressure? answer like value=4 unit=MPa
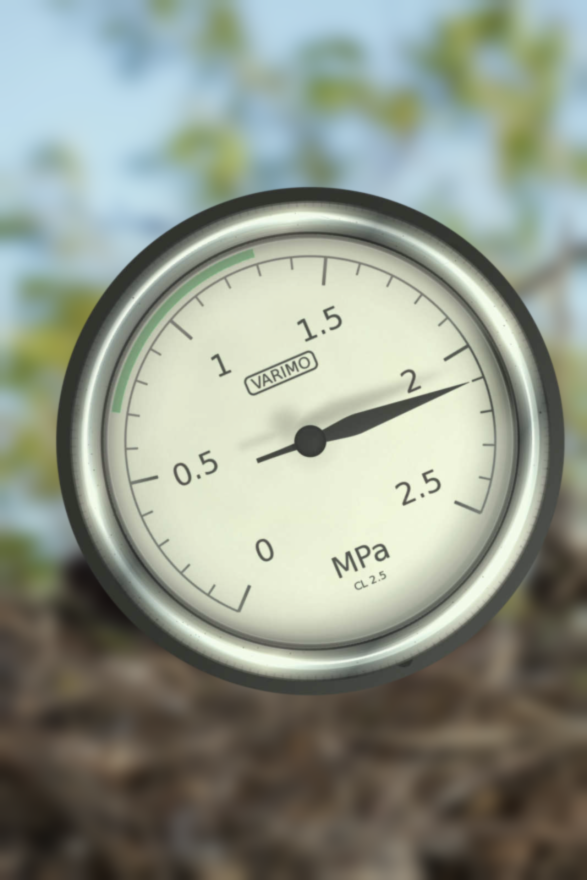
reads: value=2.1 unit=MPa
